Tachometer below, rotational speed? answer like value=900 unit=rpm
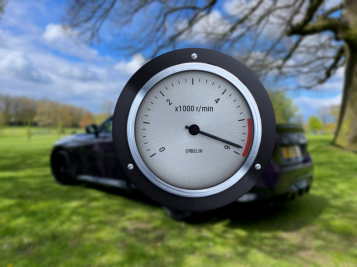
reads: value=5800 unit=rpm
